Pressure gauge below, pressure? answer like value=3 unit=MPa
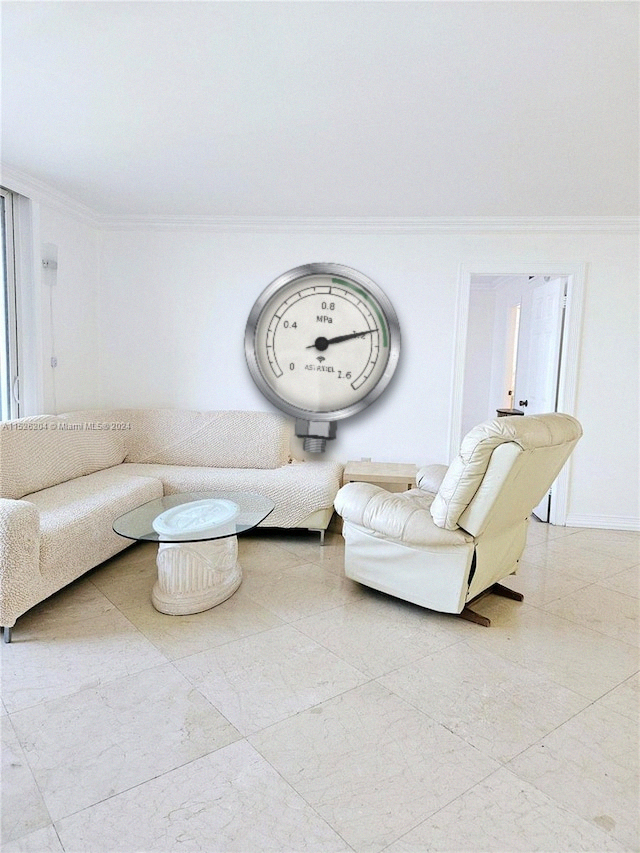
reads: value=1.2 unit=MPa
